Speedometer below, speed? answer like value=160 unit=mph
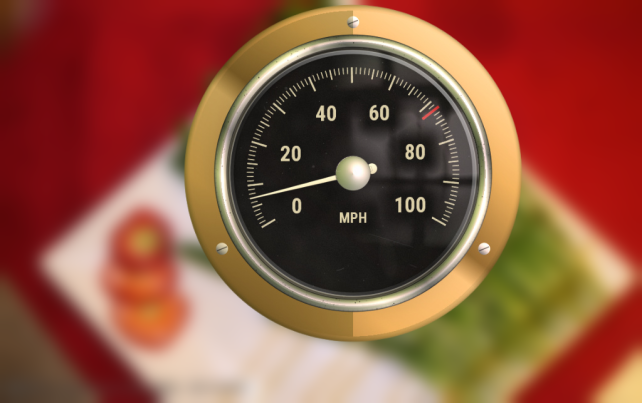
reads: value=7 unit=mph
